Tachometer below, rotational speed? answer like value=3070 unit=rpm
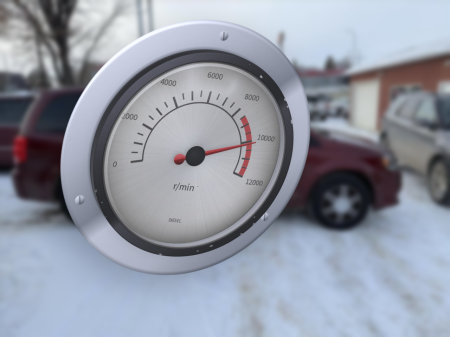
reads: value=10000 unit=rpm
